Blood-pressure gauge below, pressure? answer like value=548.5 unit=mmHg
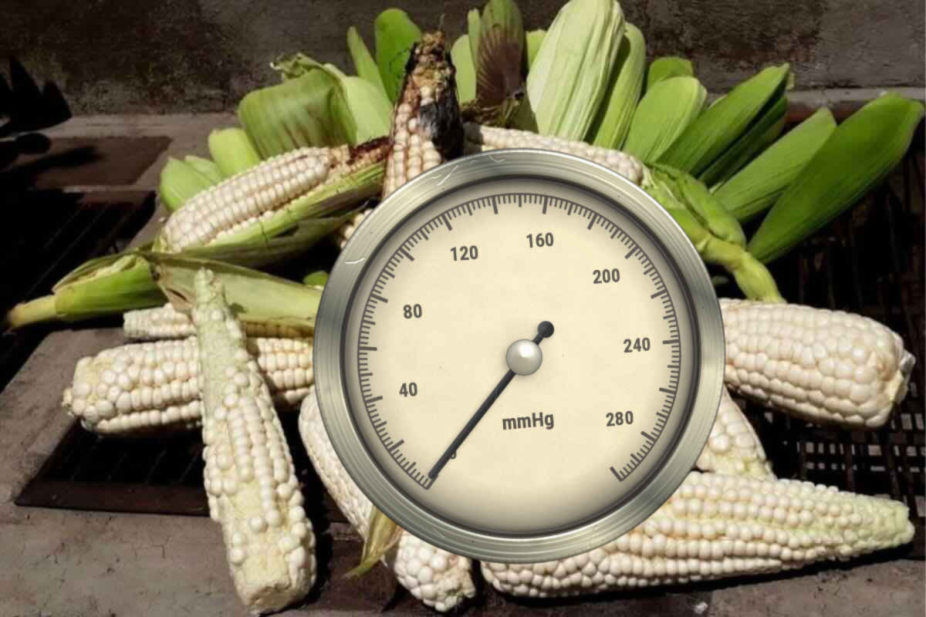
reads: value=2 unit=mmHg
